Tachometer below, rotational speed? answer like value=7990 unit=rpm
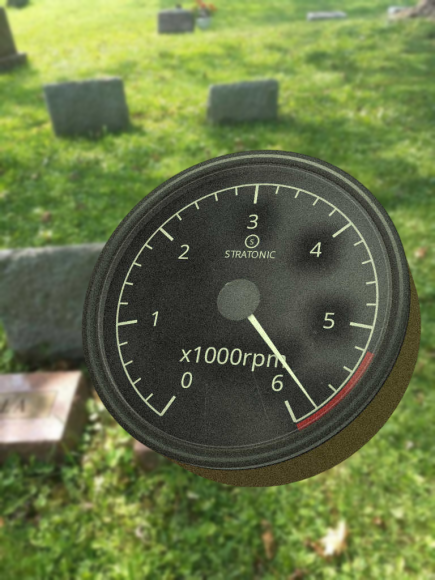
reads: value=5800 unit=rpm
